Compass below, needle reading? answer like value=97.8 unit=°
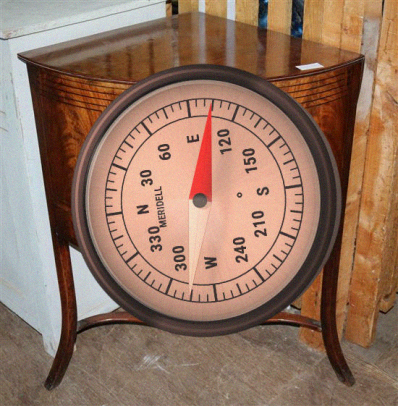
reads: value=105 unit=°
